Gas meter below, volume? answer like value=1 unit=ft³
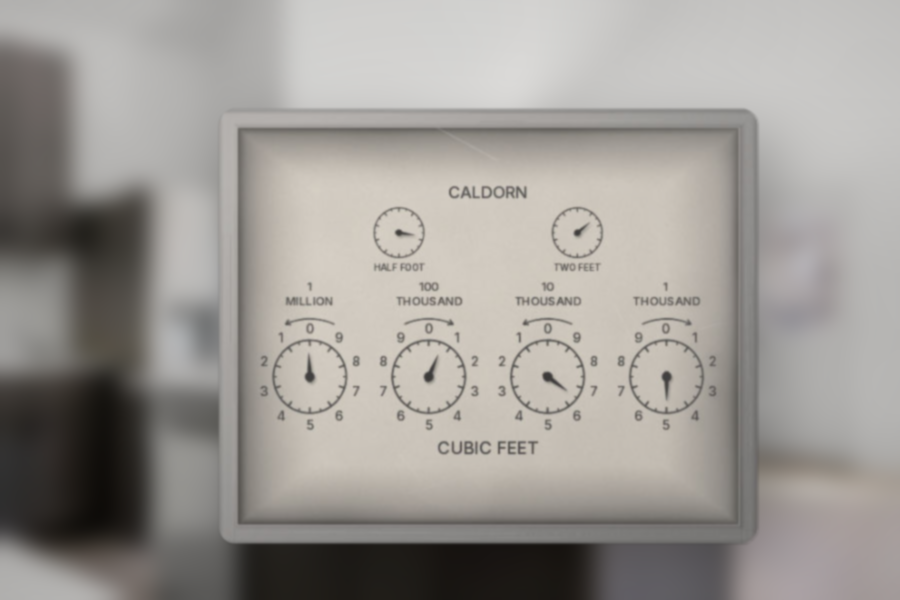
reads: value=6500 unit=ft³
